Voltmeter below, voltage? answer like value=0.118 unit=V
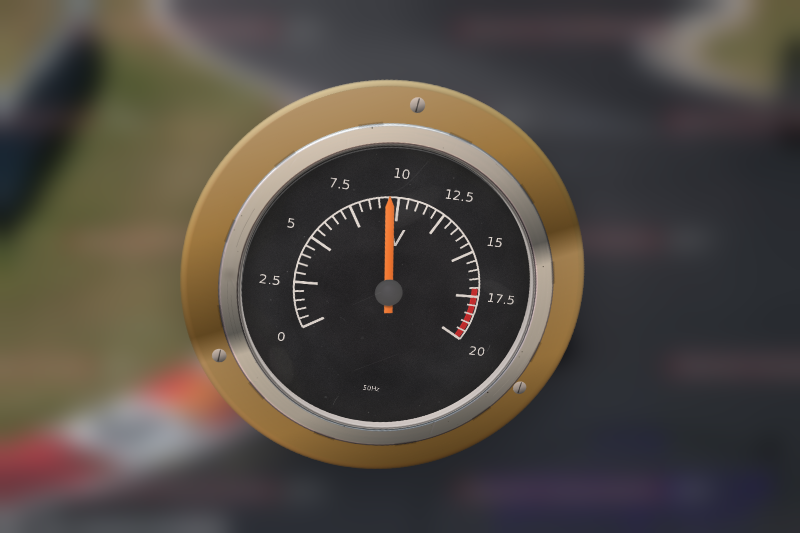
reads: value=9.5 unit=V
